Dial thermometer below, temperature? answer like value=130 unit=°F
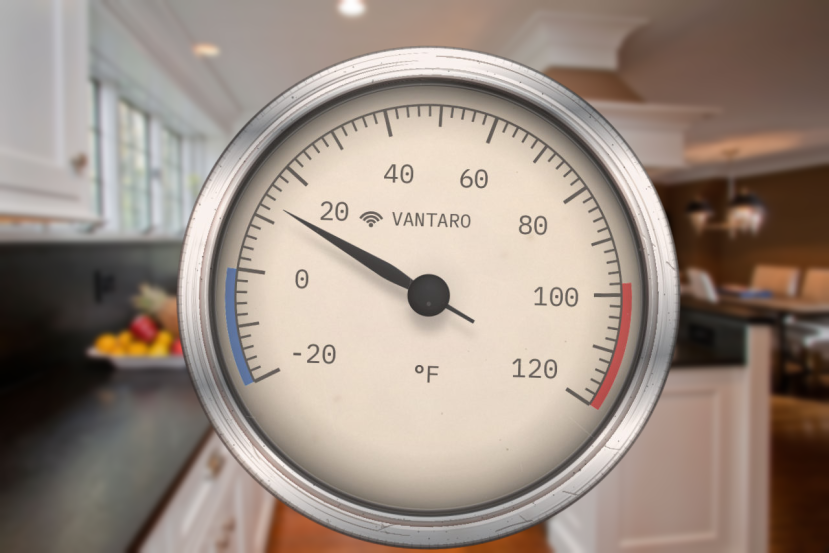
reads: value=13 unit=°F
